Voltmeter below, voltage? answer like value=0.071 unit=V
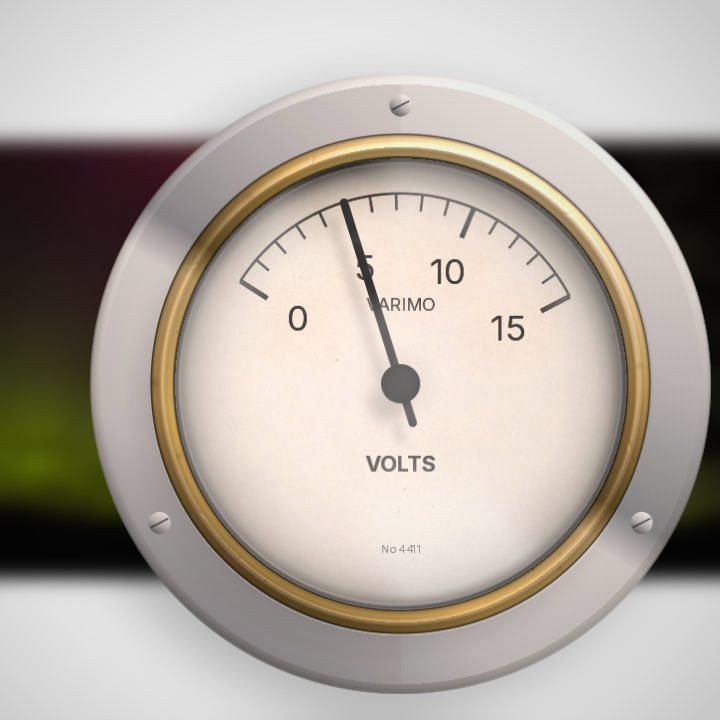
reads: value=5 unit=V
